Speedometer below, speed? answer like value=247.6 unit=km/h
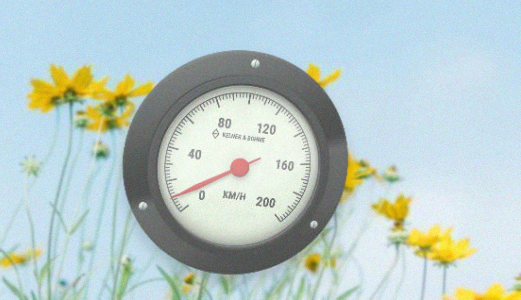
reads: value=10 unit=km/h
